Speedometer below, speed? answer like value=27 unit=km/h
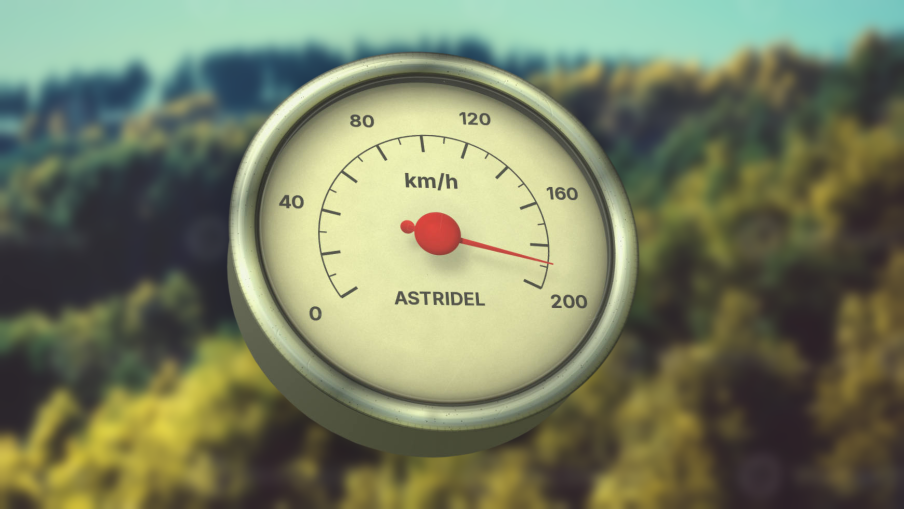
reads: value=190 unit=km/h
